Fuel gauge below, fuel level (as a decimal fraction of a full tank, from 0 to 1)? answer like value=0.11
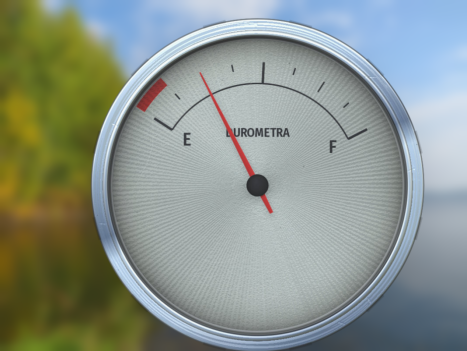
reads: value=0.25
